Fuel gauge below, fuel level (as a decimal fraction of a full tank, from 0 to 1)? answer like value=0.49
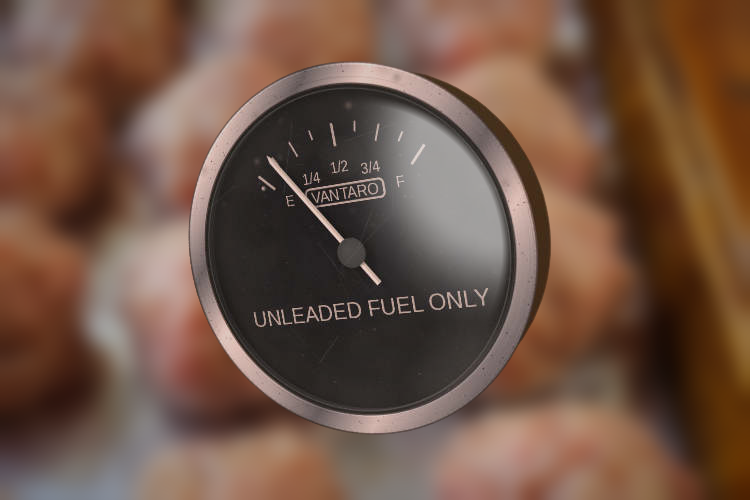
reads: value=0.125
